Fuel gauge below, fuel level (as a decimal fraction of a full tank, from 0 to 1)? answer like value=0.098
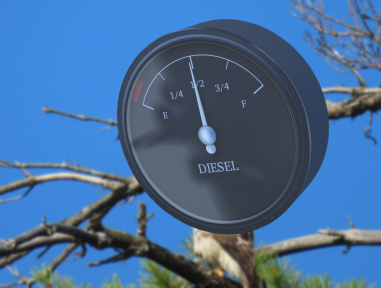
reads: value=0.5
